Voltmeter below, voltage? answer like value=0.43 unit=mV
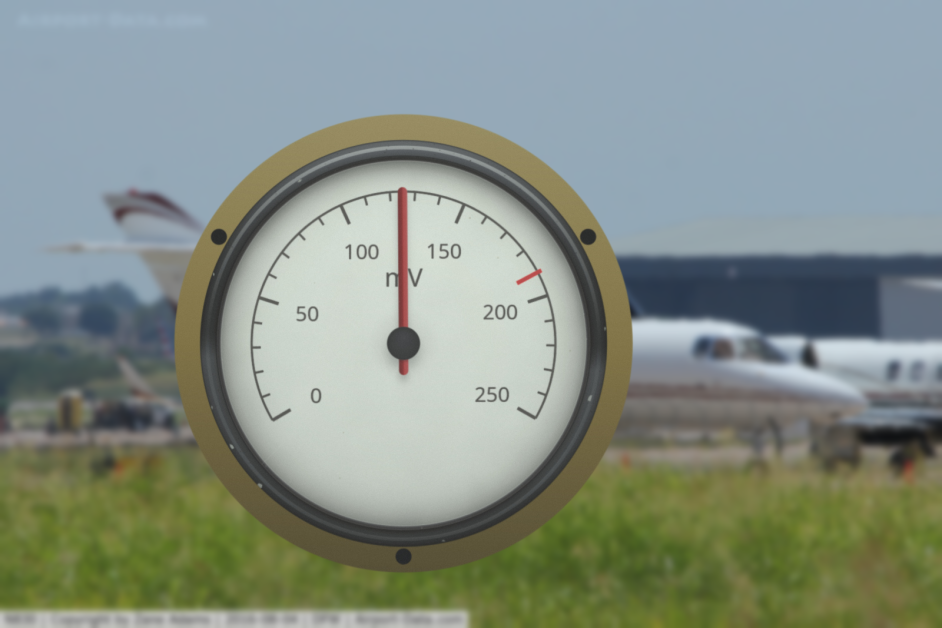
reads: value=125 unit=mV
